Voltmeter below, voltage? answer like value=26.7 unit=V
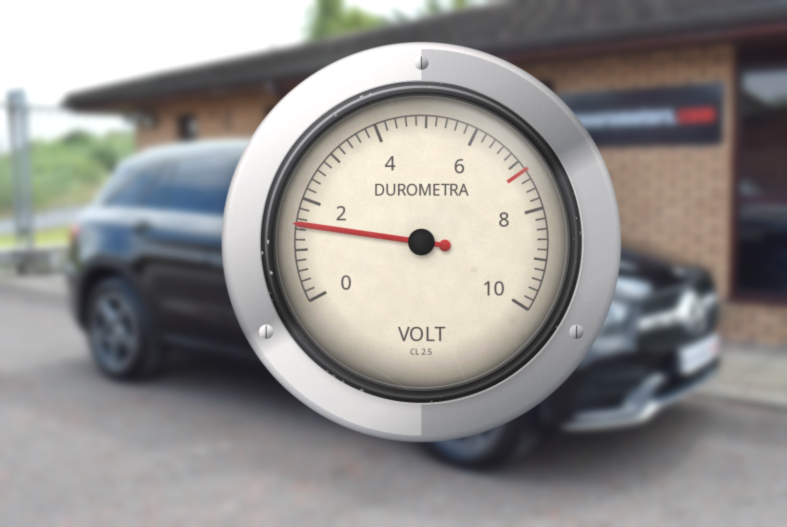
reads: value=1.5 unit=V
